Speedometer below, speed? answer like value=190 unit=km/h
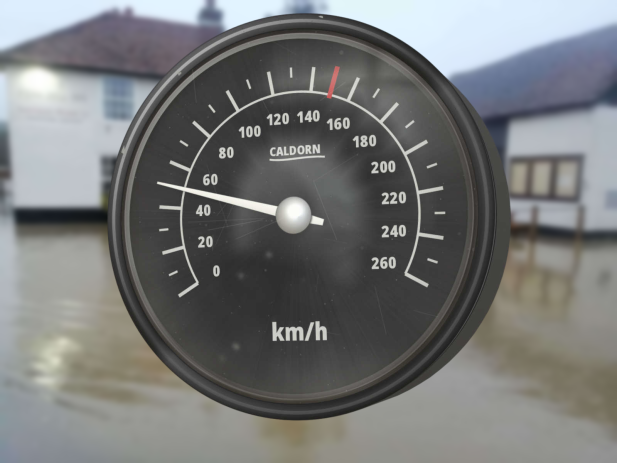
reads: value=50 unit=km/h
